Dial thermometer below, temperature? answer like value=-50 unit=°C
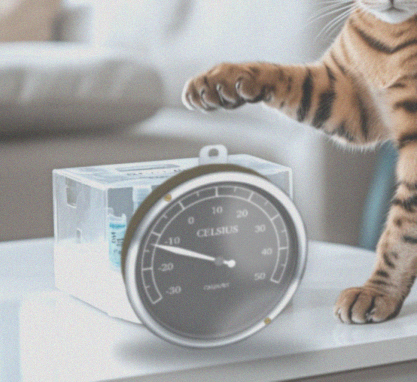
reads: value=-12.5 unit=°C
